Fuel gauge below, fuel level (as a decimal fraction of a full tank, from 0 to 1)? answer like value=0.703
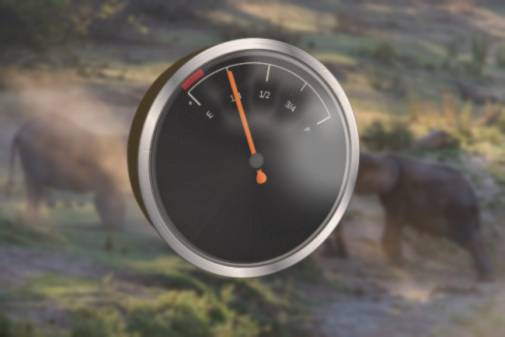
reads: value=0.25
